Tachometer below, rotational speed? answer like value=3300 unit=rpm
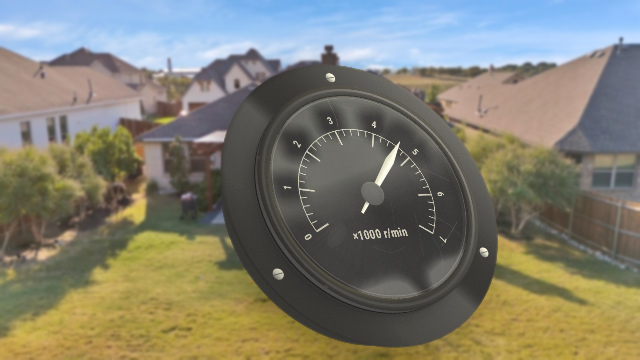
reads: value=4600 unit=rpm
